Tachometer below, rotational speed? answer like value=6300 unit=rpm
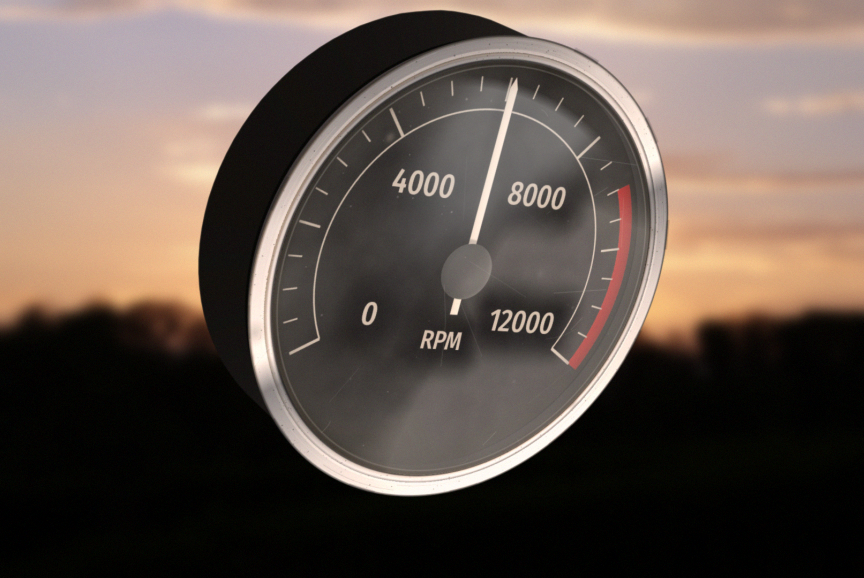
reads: value=6000 unit=rpm
